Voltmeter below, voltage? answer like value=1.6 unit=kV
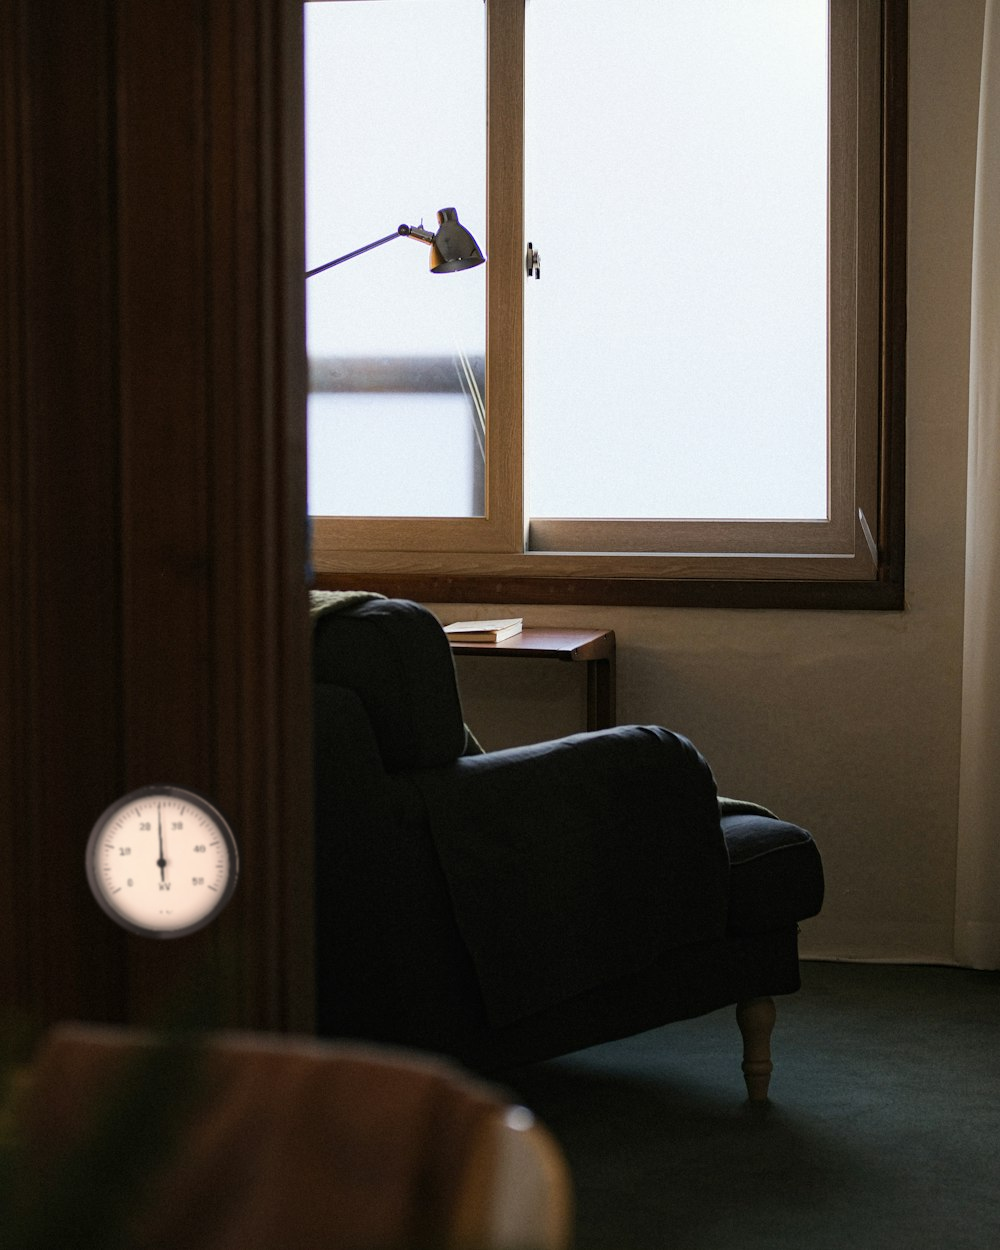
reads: value=25 unit=kV
